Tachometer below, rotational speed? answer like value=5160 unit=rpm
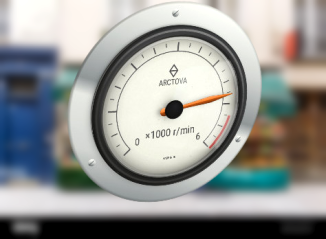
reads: value=4750 unit=rpm
